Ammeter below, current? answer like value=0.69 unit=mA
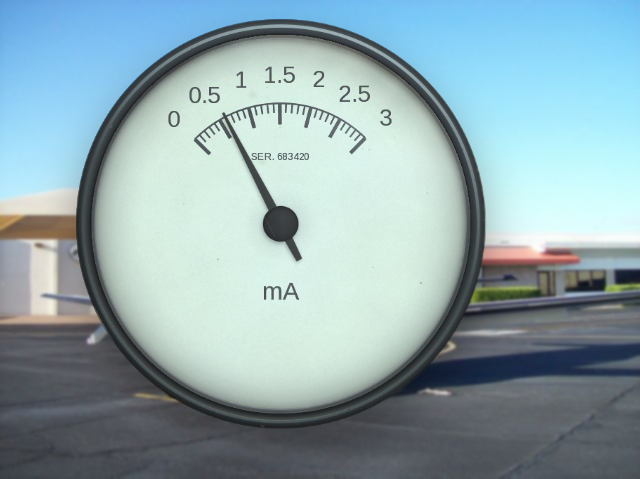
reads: value=0.6 unit=mA
